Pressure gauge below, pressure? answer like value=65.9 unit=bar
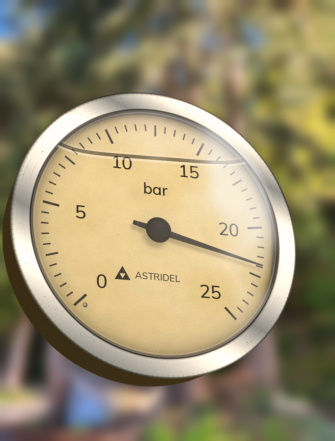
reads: value=22 unit=bar
